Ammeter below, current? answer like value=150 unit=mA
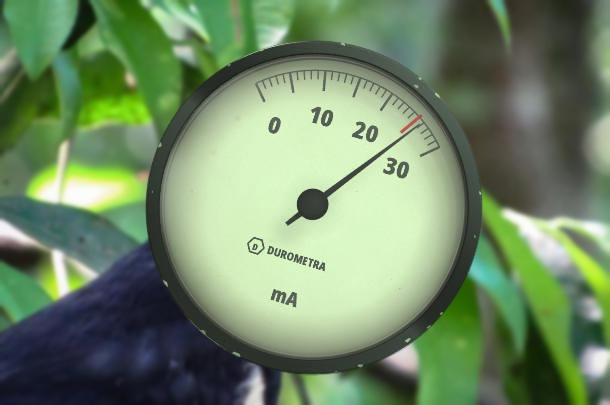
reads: value=26 unit=mA
